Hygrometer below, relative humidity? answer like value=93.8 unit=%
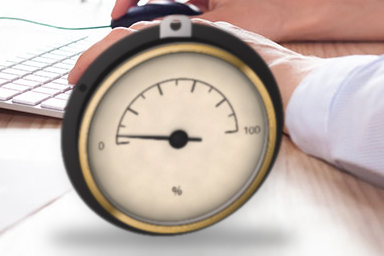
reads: value=5 unit=%
